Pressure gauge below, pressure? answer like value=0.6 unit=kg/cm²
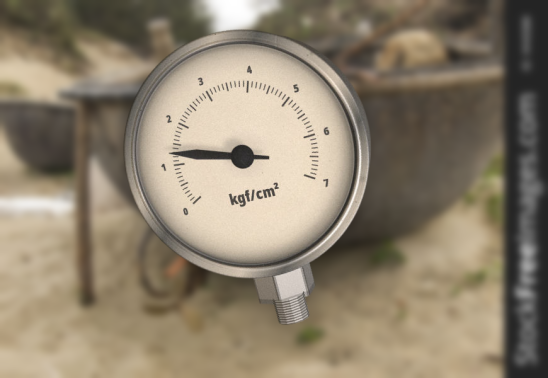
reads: value=1.3 unit=kg/cm²
